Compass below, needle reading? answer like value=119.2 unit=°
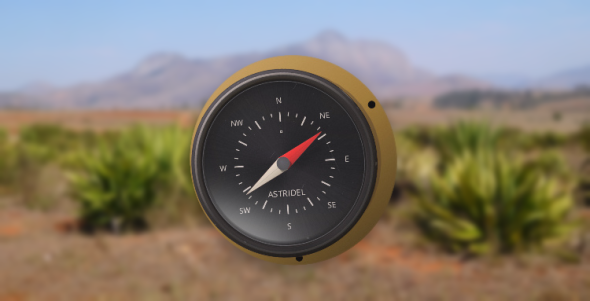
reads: value=55 unit=°
